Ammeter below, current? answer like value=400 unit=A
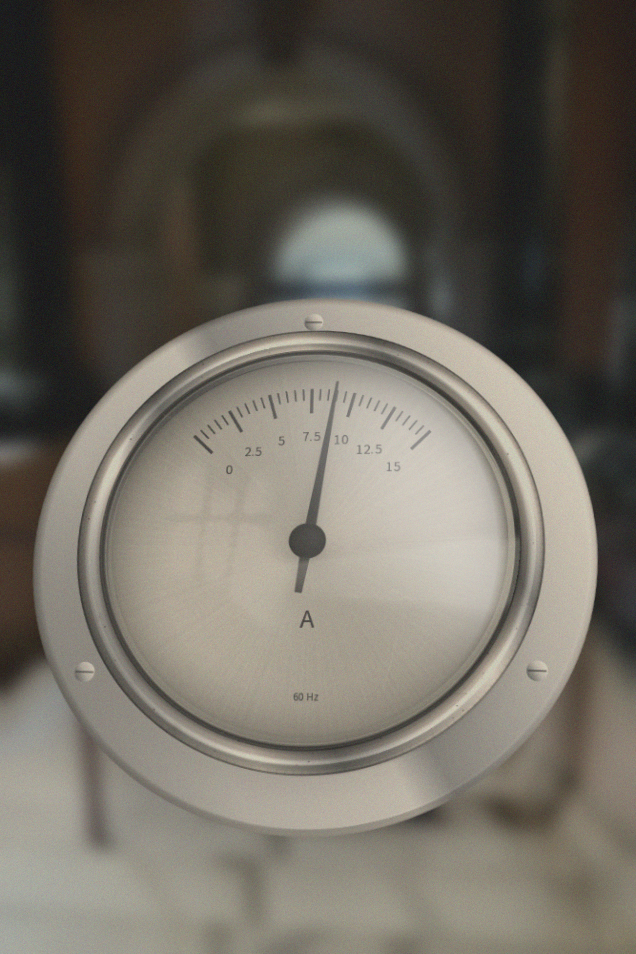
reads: value=9 unit=A
